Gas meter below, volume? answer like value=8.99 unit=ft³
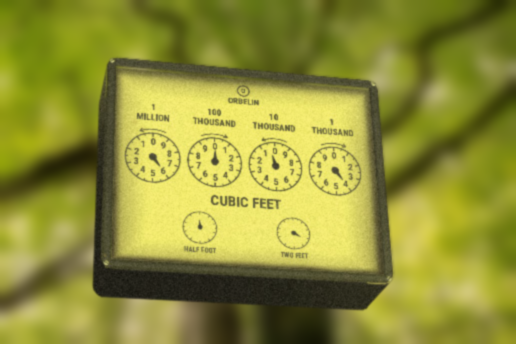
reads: value=600400 unit=ft³
